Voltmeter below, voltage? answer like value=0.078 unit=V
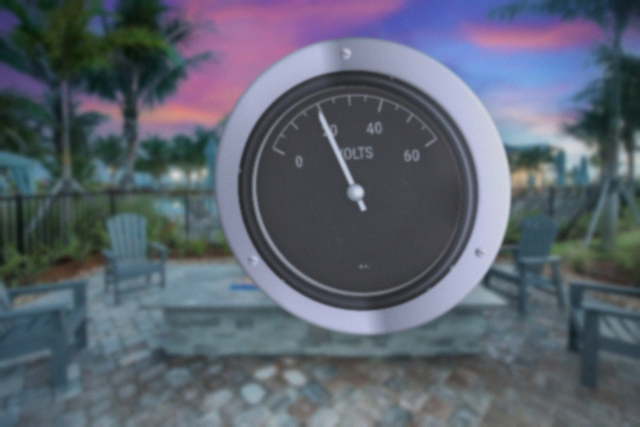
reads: value=20 unit=V
